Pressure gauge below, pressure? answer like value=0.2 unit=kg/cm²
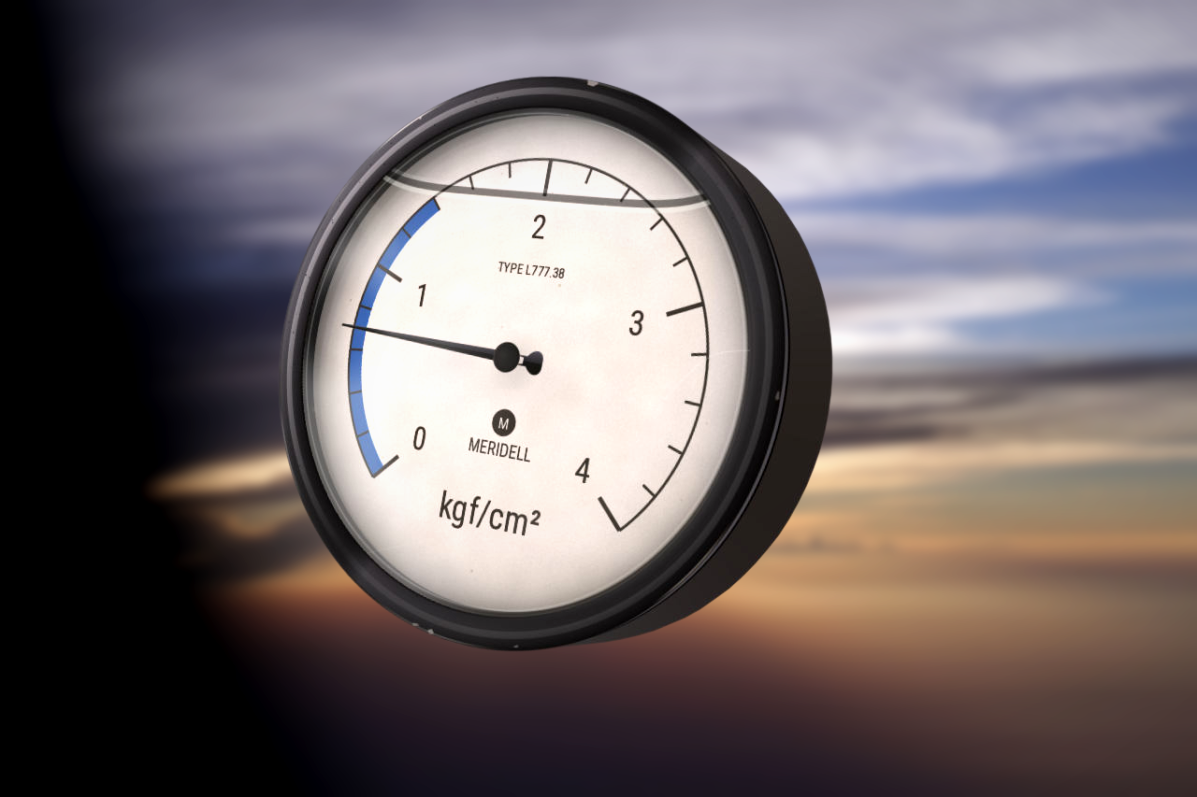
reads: value=0.7 unit=kg/cm²
